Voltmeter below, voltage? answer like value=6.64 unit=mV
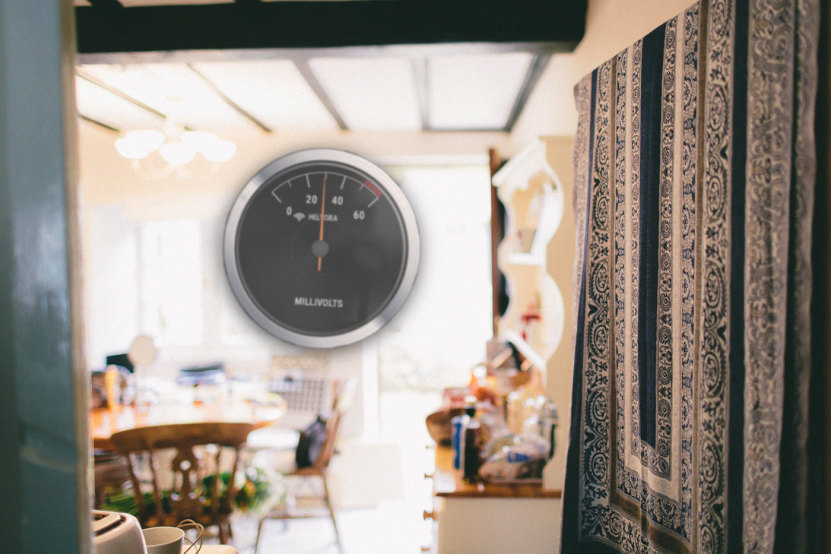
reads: value=30 unit=mV
